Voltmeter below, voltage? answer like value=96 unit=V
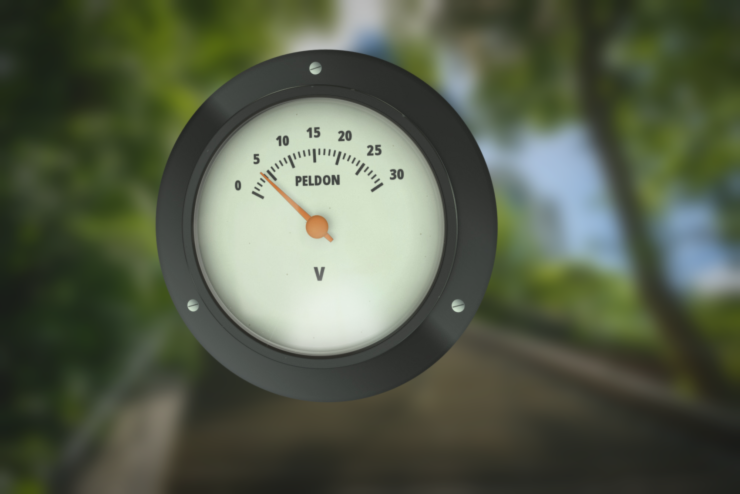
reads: value=4 unit=V
